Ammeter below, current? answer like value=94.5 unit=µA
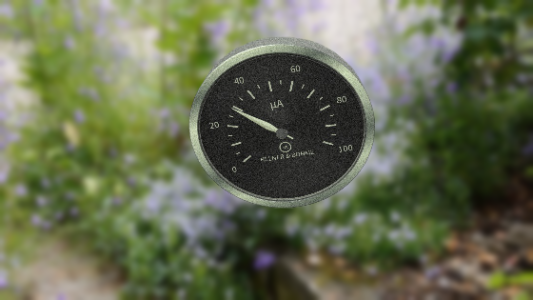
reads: value=30 unit=µA
